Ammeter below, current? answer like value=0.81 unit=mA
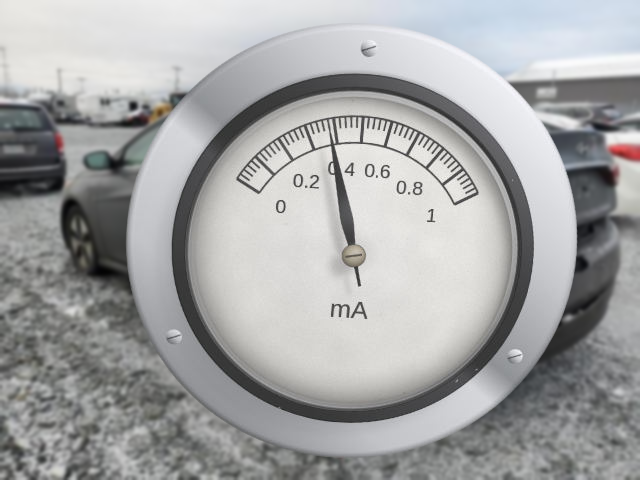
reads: value=0.38 unit=mA
